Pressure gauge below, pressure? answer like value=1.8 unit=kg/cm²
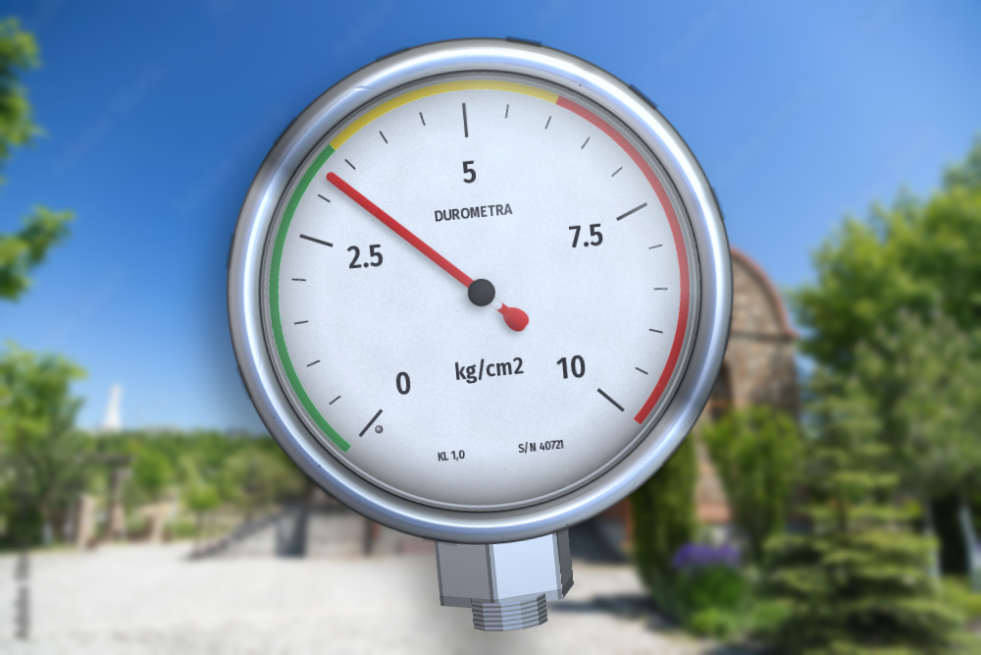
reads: value=3.25 unit=kg/cm²
